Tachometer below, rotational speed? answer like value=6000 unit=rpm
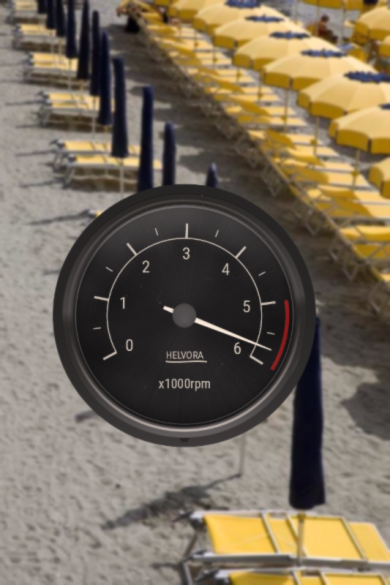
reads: value=5750 unit=rpm
